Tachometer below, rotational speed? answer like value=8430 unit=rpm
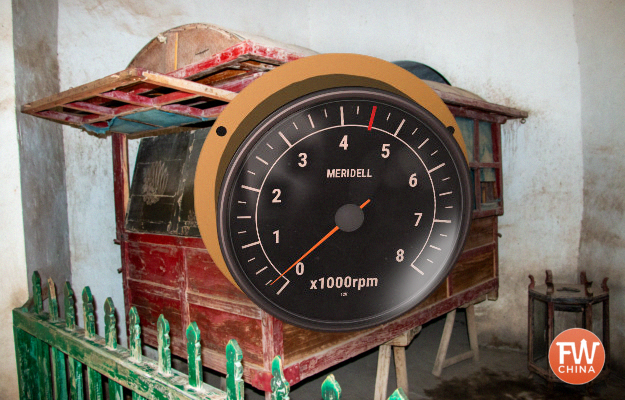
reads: value=250 unit=rpm
